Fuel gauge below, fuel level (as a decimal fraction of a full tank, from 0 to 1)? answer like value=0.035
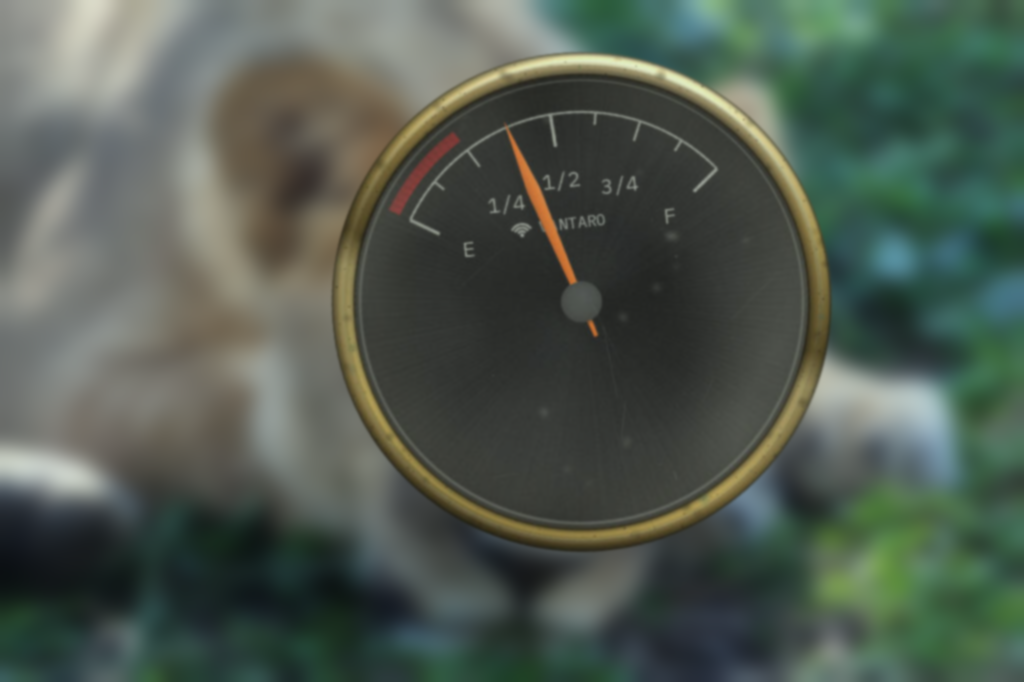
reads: value=0.375
